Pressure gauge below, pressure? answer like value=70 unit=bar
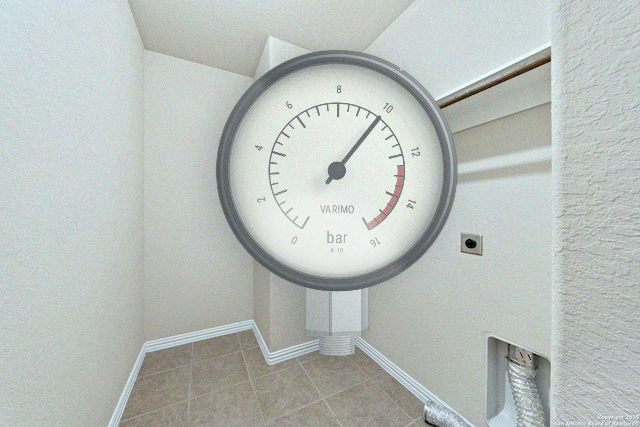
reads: value=10 unit=bar
